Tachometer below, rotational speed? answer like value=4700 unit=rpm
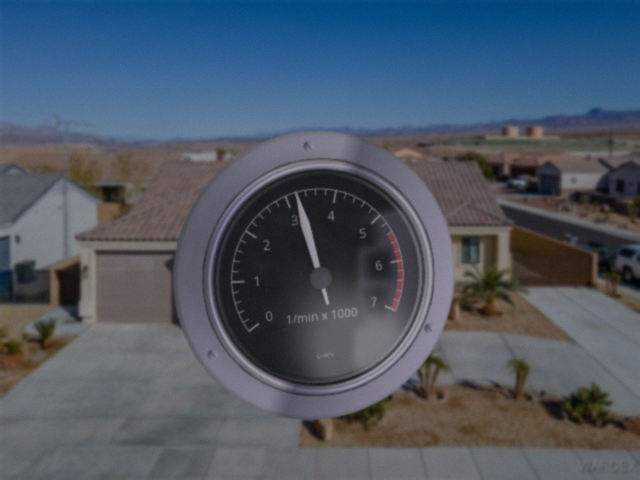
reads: value=3200 unit=rpm
